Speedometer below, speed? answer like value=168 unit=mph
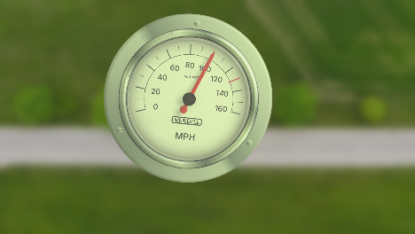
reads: value=100 unit=mph
